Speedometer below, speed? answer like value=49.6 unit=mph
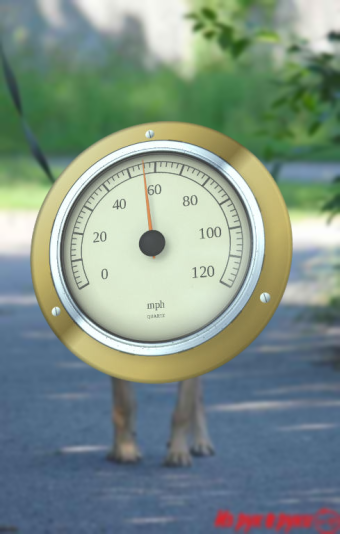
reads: value=56 unit=mph
